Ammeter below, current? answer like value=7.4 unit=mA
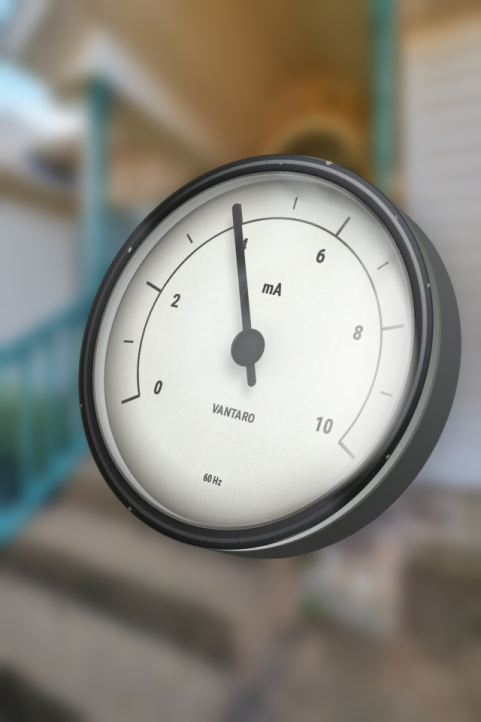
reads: value=4 unit=mA
